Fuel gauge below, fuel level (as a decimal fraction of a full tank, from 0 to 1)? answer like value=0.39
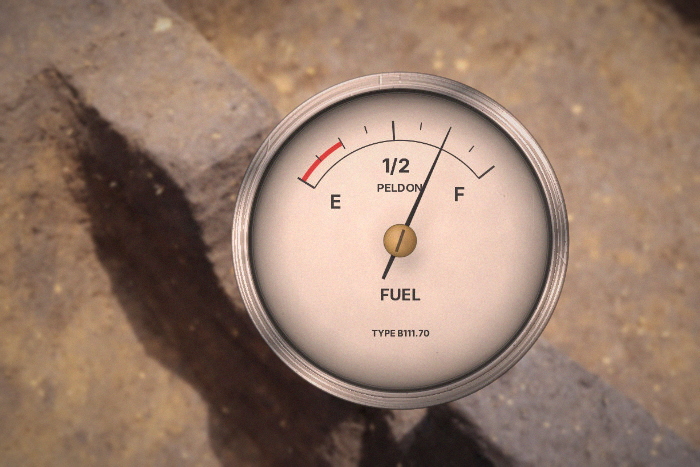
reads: value=0.75
